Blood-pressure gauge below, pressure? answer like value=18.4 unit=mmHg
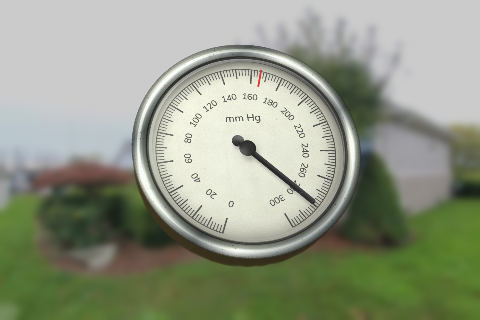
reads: value=280 unit=mmHg
